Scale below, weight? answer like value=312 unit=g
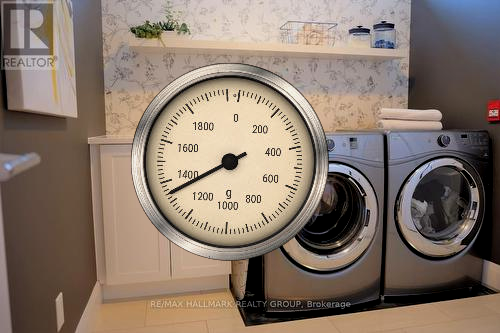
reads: value=1340 unit=g
